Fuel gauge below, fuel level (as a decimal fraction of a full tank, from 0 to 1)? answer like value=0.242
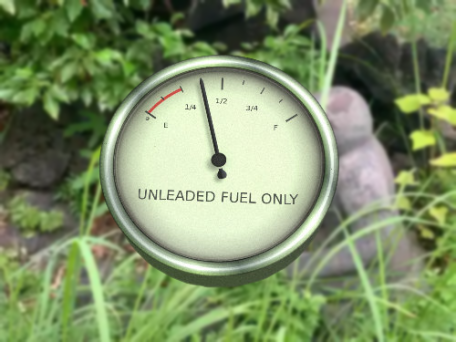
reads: value=0.375
